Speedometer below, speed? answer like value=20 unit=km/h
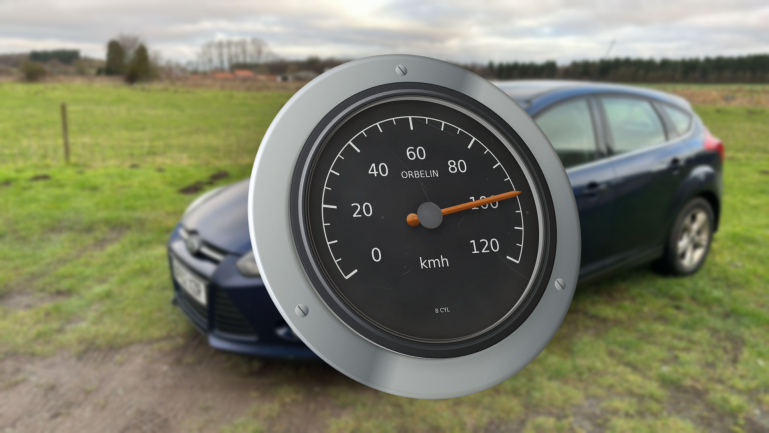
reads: value=100 unit=km/h
